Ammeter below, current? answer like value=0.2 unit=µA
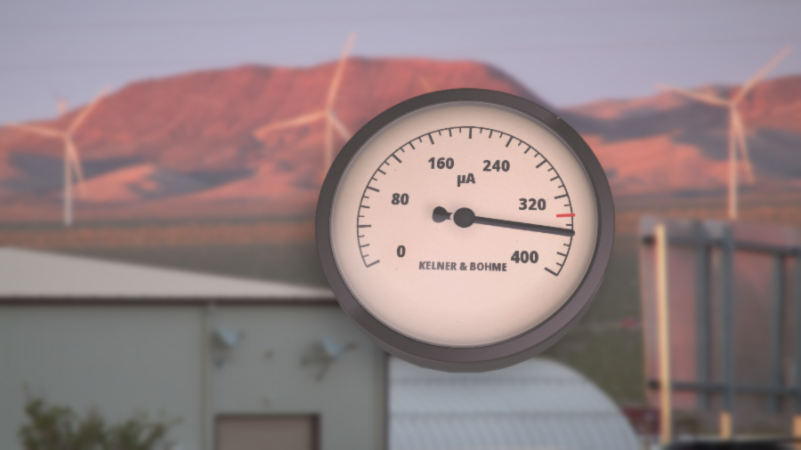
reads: value=360 unit=µA
